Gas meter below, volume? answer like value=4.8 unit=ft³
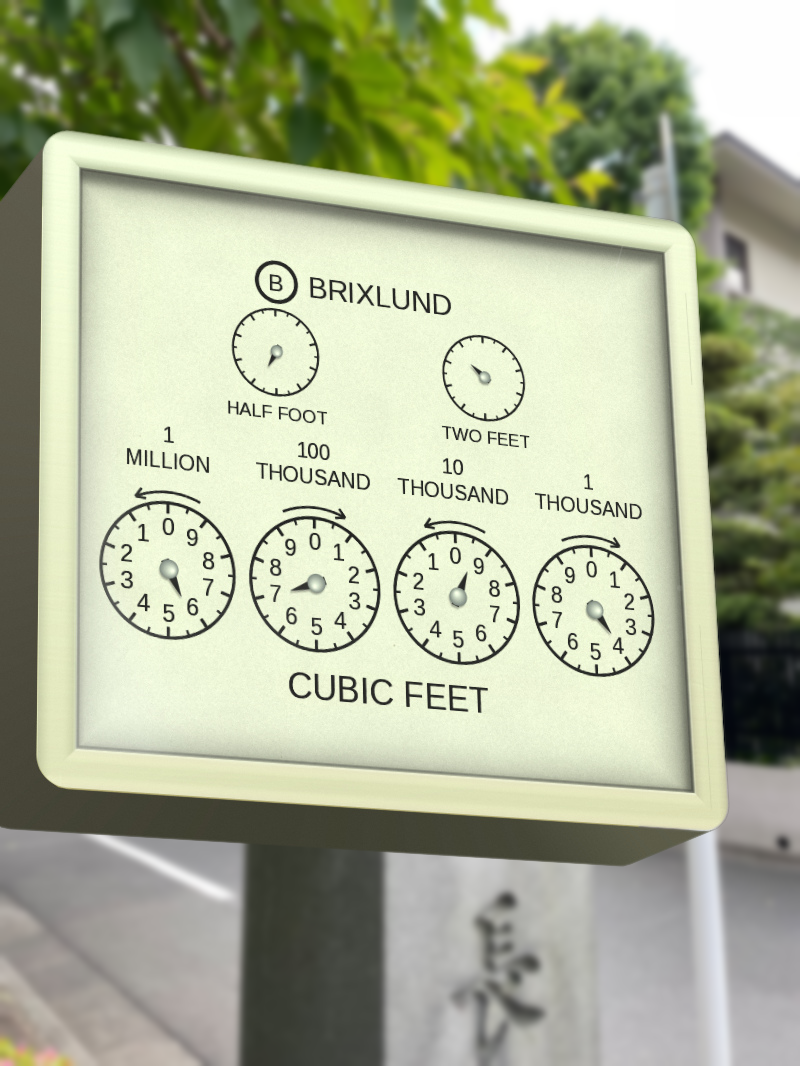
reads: value=569400 unit=ft³
